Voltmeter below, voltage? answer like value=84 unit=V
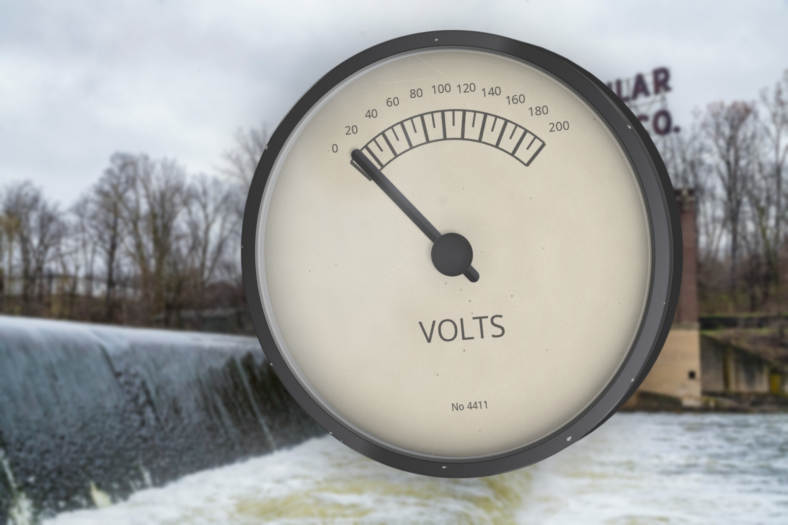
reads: value=10 unit=V
